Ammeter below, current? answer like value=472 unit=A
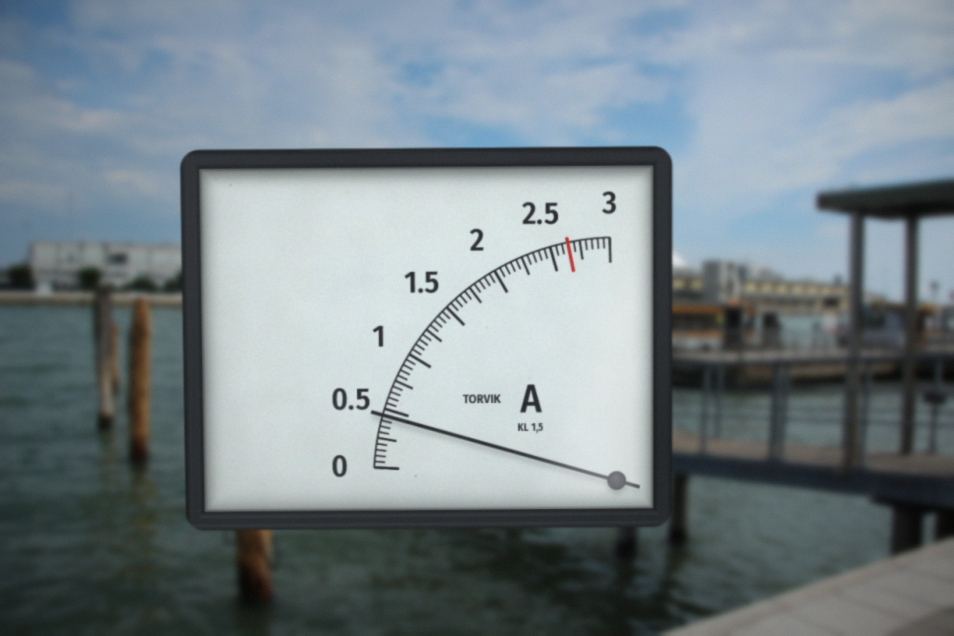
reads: value=0.45 unit=A
